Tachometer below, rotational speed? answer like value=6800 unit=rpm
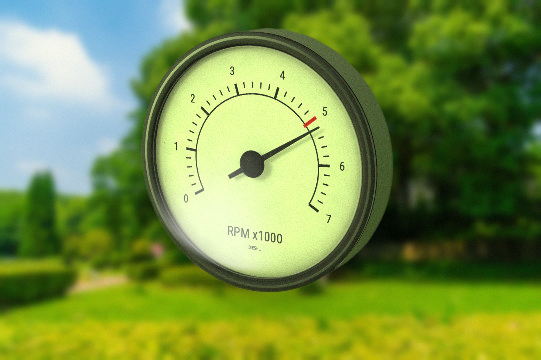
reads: value=5200 unit=rpm
